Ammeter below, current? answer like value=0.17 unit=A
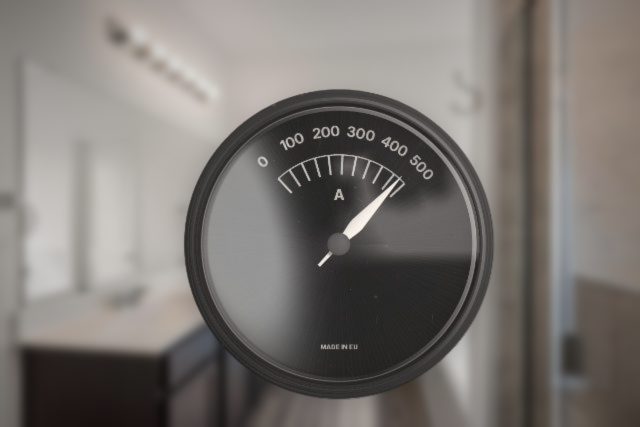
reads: value=475 unit=A
